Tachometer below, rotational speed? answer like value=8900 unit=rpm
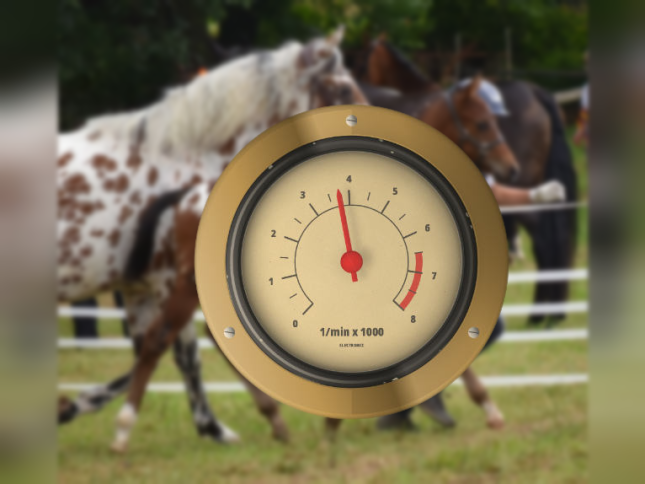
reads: value=3750 unit=rpm
